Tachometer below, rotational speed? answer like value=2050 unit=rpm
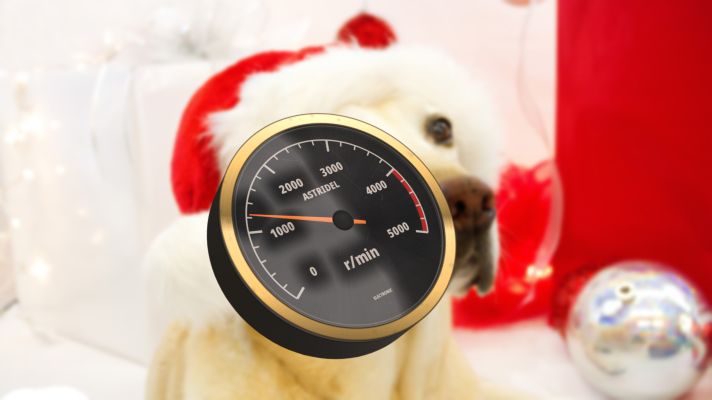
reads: value=1200 unit=rpm
